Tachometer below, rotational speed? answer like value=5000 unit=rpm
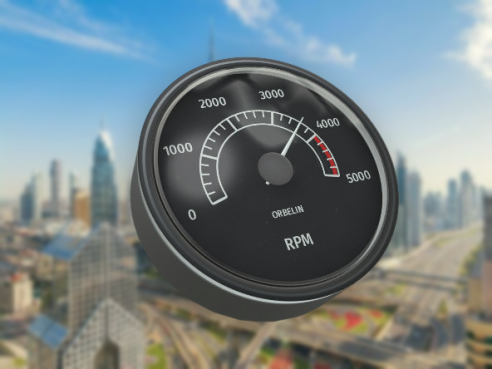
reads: value=3600 unit=rpm
